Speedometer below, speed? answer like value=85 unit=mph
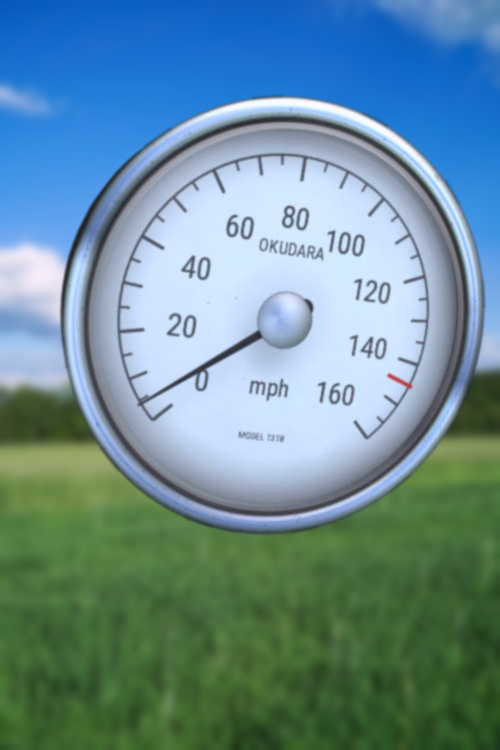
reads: value=5 unit=mph
